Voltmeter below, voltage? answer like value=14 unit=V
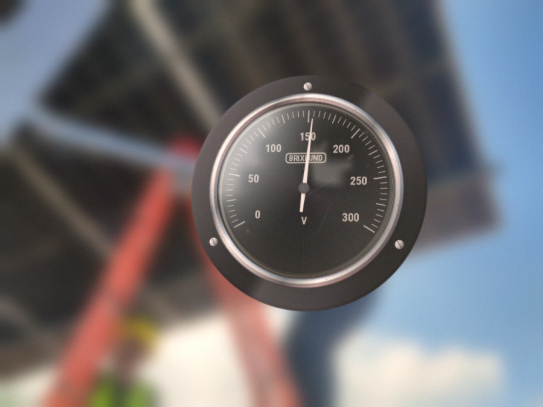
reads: value=155 unit=V
